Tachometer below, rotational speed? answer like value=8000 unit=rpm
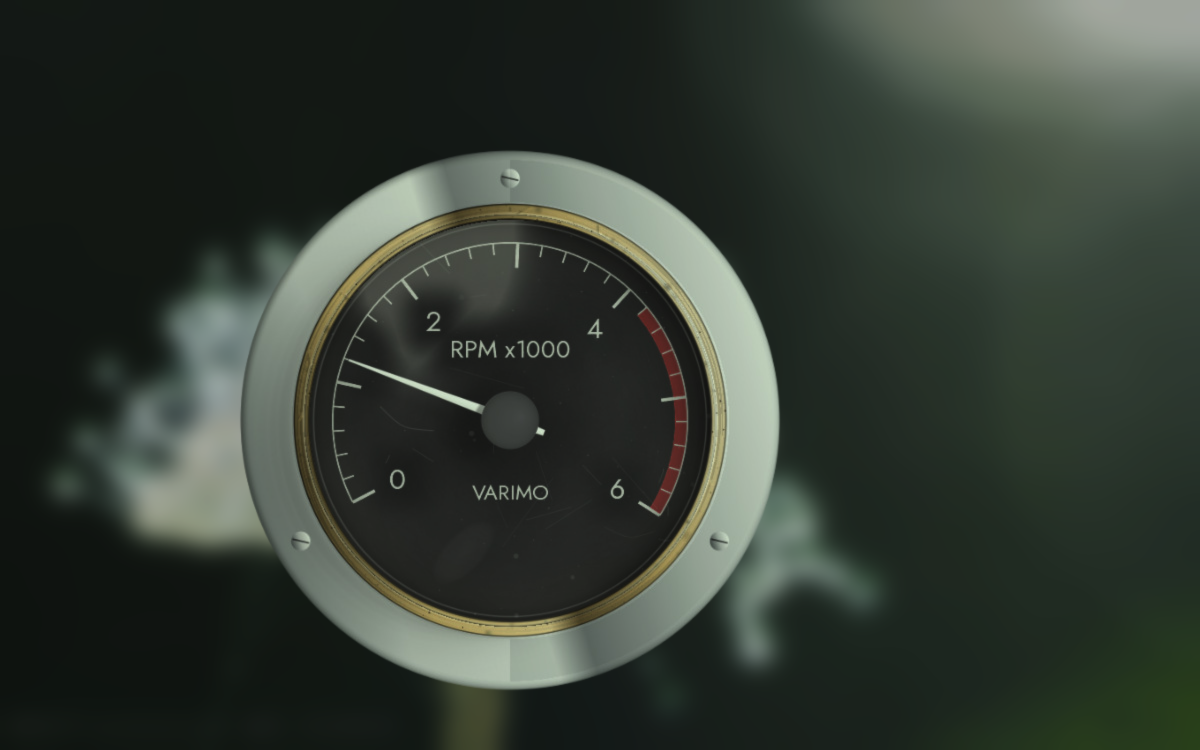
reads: value=1200 unit=rpm
